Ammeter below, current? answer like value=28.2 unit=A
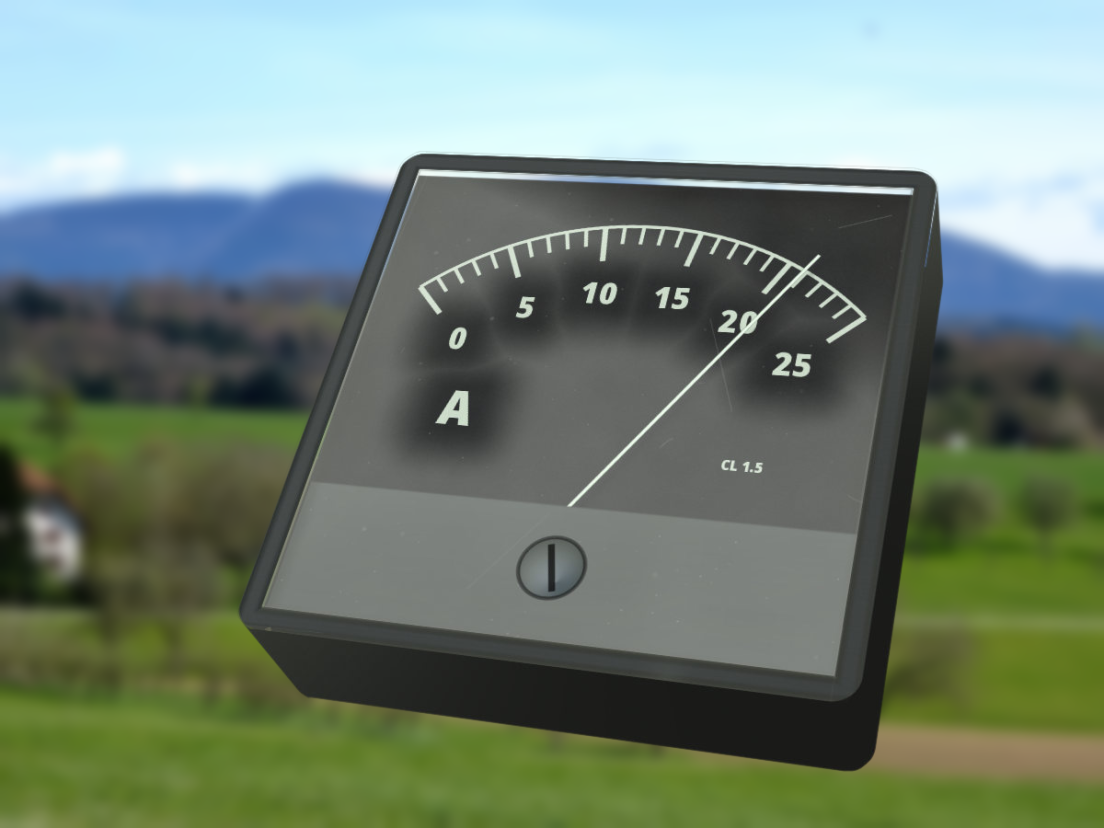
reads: value=21 unit=A
